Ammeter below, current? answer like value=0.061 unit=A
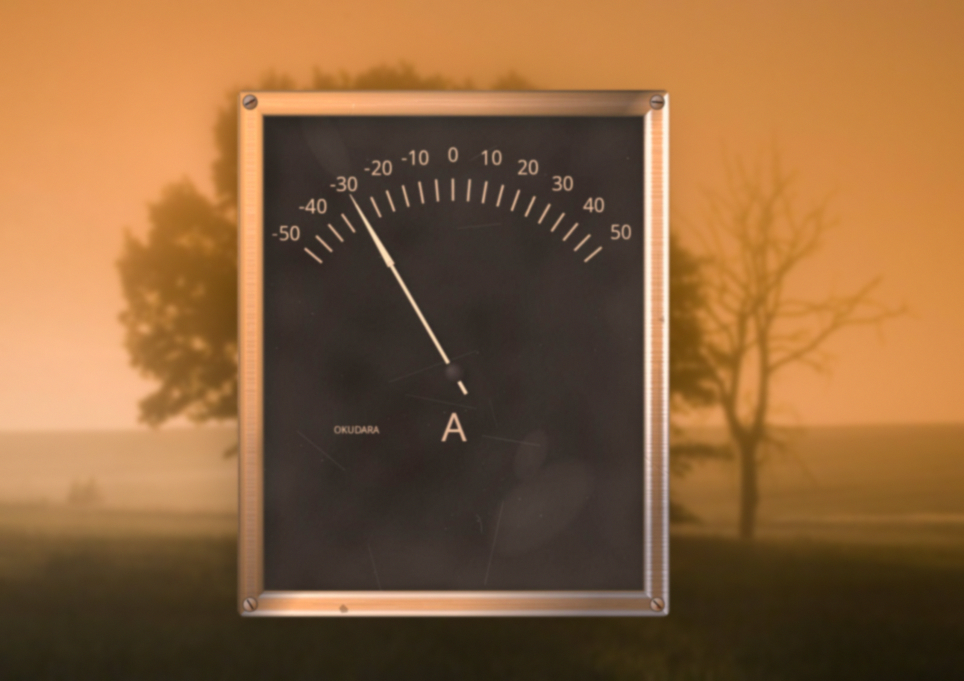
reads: value=-30 unit=A
